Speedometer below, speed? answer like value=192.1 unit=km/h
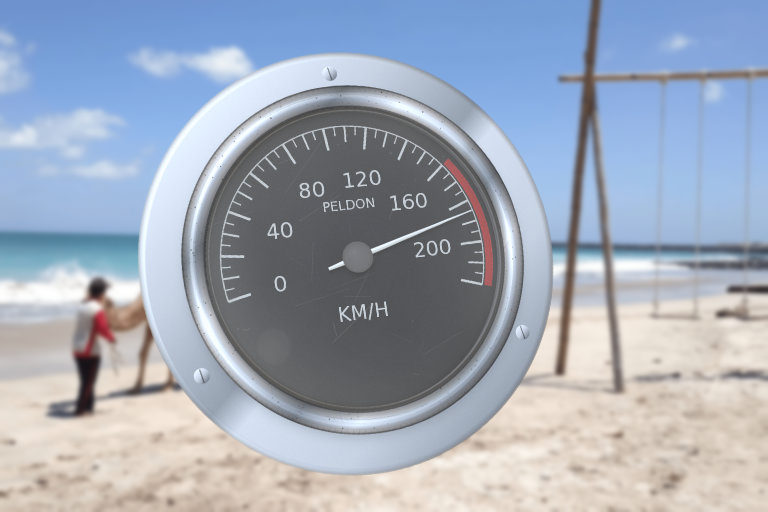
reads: value=185 unit=km/h
